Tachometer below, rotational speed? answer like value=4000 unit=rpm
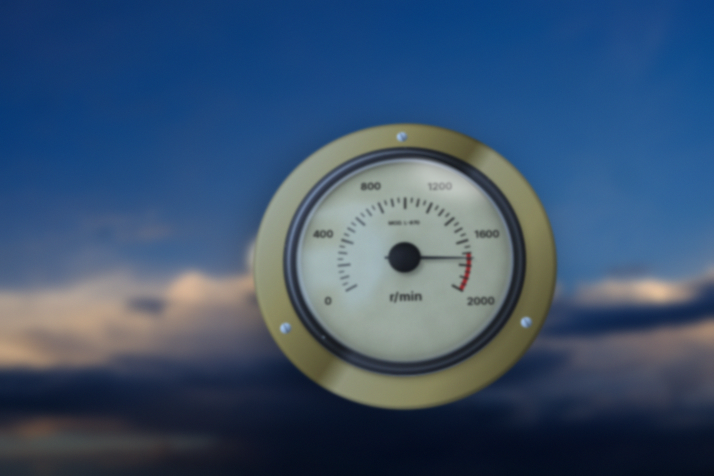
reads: value=1750 unit=rpm
